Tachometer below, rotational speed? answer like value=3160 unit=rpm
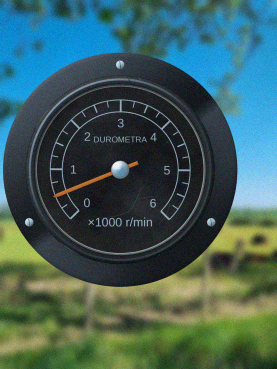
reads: value=500 unit=rpm
